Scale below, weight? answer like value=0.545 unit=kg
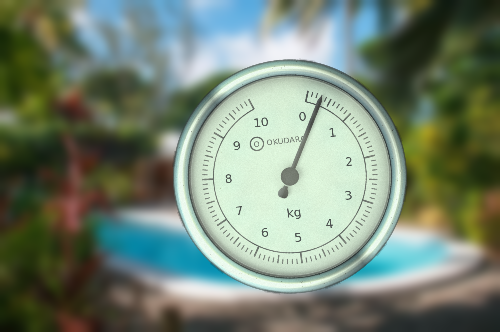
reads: value=0.3 unit=kg
